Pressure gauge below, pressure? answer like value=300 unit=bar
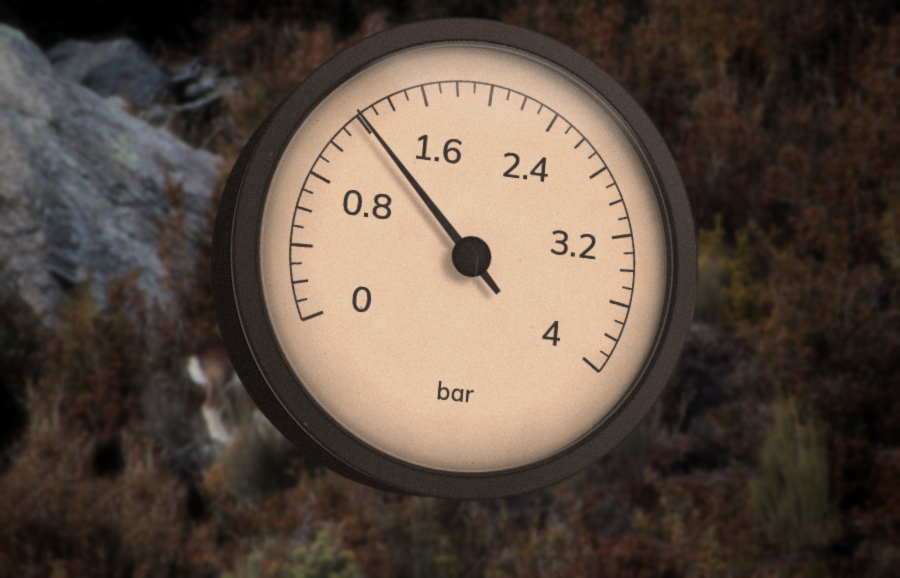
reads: value=1.2 unit=bar
